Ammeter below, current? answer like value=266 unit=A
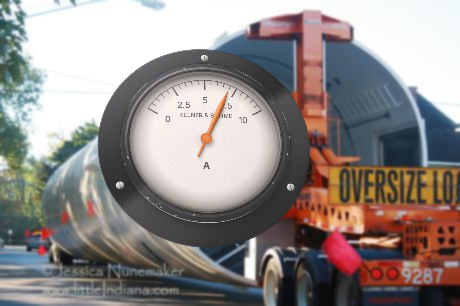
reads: value=7 unit=A
